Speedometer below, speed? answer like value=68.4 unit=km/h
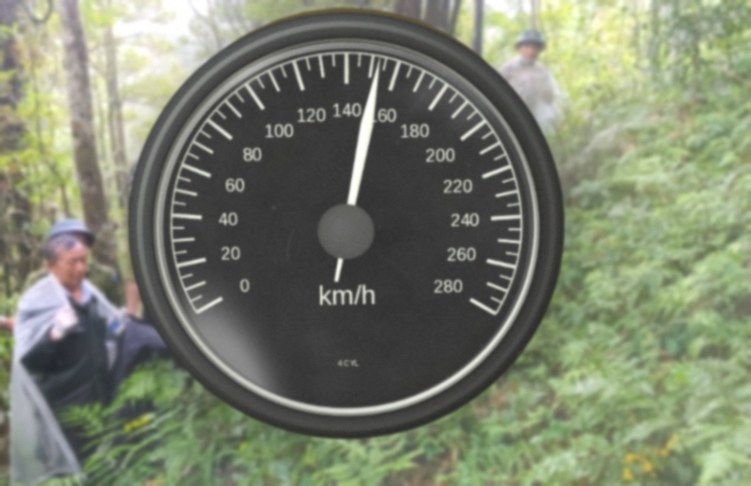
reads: value=152.5 unit=km/h
